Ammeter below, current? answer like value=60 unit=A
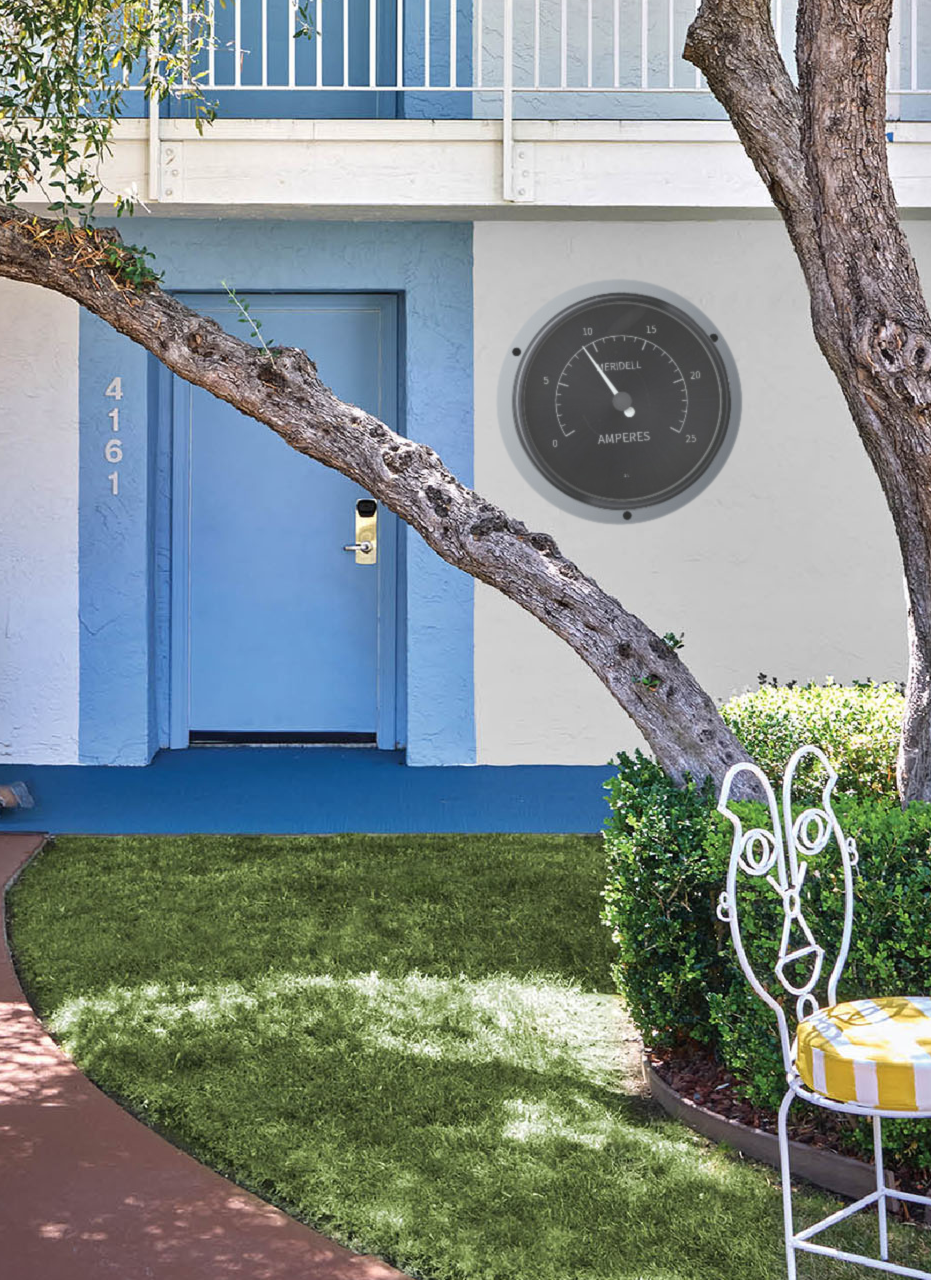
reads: value=9 unit=A
